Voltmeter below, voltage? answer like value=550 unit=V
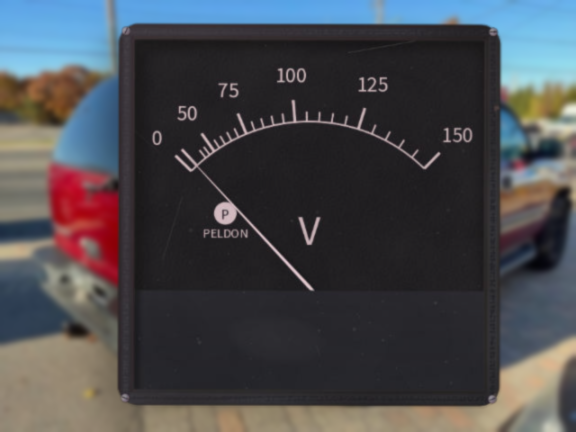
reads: value=25 unit=V
